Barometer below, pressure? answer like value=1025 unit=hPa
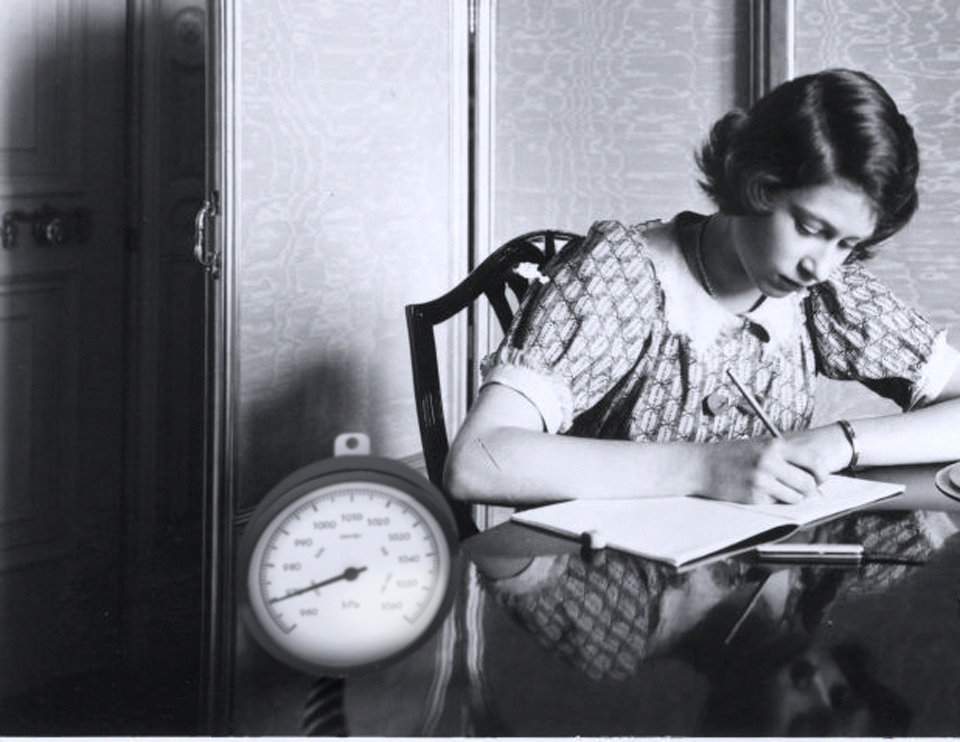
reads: value=970 unit=hPa
